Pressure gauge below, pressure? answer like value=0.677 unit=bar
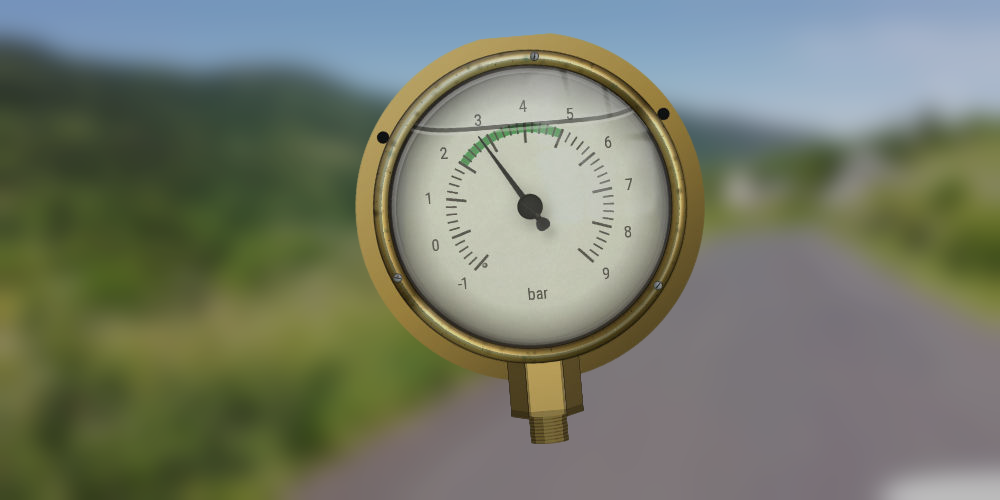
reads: value=2.8 unit=bar
